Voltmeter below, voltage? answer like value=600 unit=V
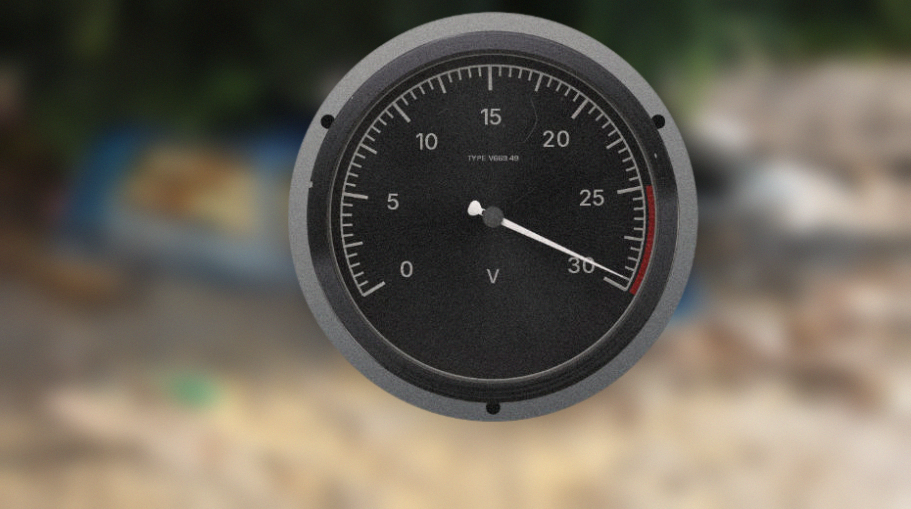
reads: value=29.5 unit=V
